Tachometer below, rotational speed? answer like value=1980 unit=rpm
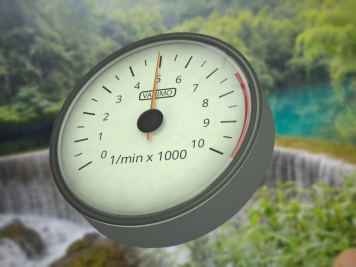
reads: value=5000 unit=rpm
